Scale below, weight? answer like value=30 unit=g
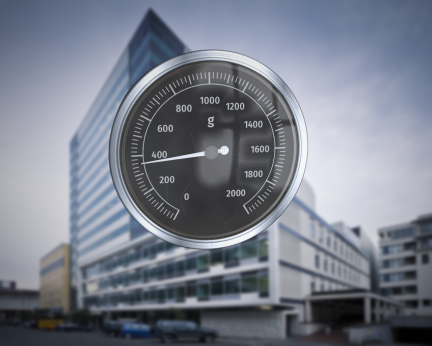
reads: value=360 unit=g
